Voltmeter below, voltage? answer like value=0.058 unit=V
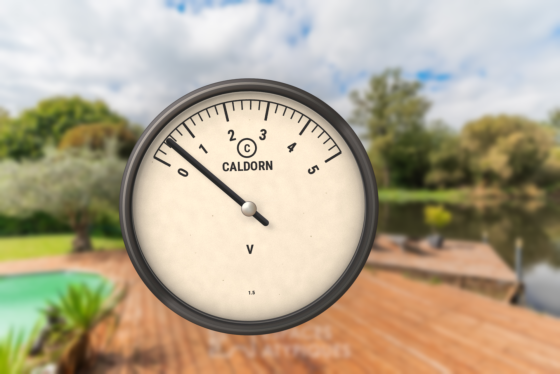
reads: value=0.5 unit=V
